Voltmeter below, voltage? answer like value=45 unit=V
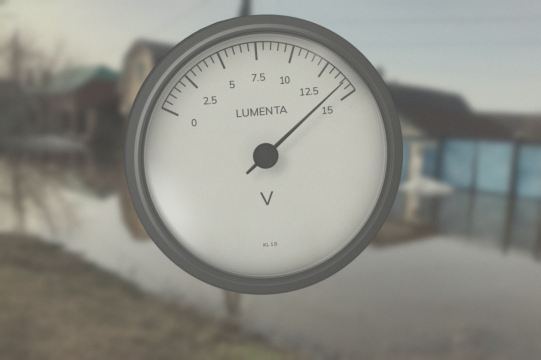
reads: value=14 unit=V
